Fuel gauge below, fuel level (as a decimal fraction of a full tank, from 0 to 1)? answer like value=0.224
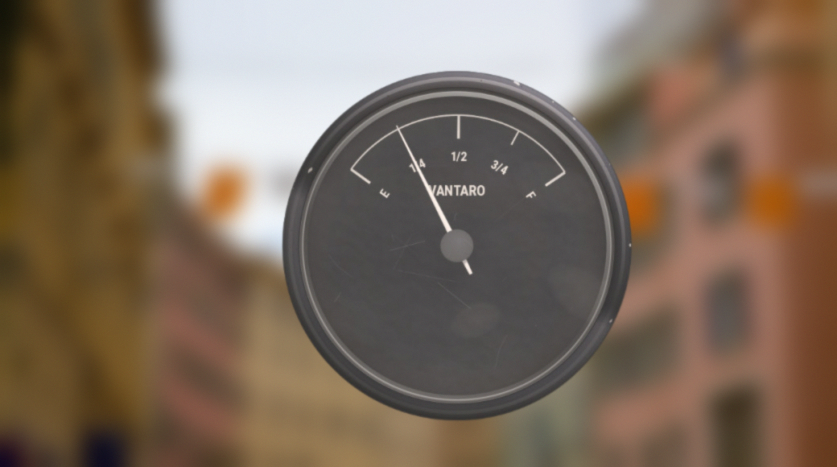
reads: value=0.25
